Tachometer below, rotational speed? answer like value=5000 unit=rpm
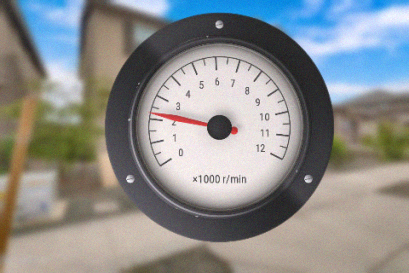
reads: value=2250 unit=rpm
